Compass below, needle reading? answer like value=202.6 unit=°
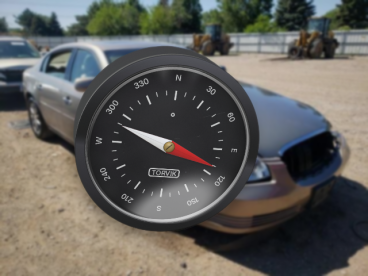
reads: value=110 unit=°
